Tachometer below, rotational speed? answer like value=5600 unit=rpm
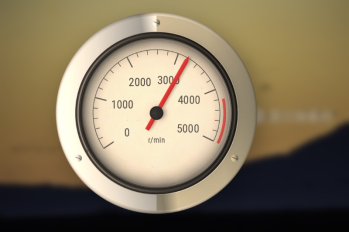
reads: value=3200 unit=rpm
